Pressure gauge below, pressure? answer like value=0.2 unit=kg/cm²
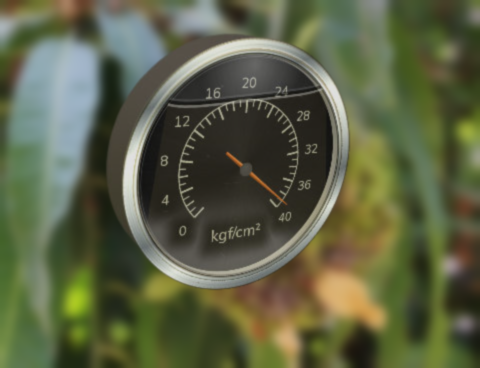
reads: value=39 unit=kg/cm²
